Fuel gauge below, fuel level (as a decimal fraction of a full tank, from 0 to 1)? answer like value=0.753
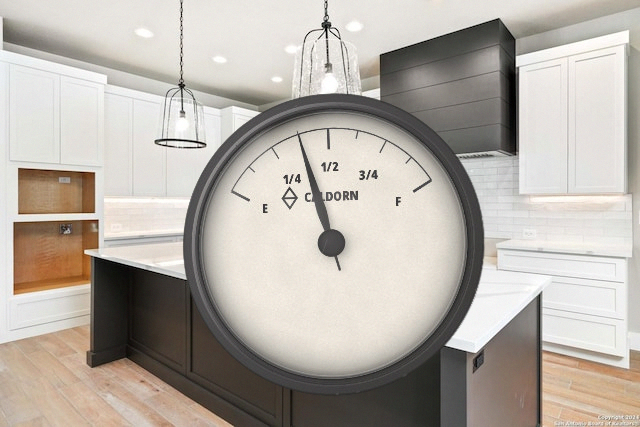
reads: value=0.375
